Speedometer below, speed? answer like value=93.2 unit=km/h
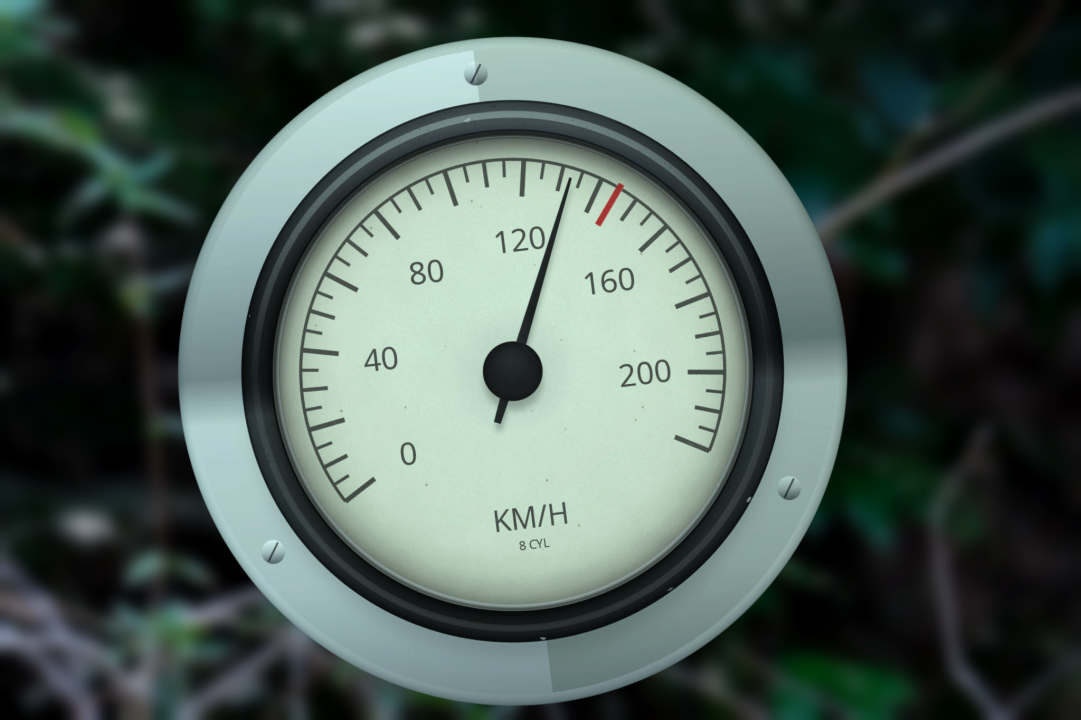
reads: value=132.5 unit=km/h
